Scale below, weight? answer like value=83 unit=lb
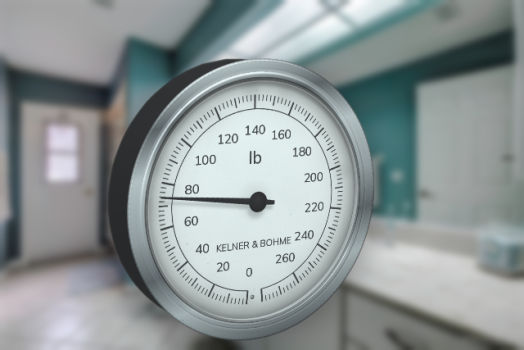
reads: value=74 unit=lb
